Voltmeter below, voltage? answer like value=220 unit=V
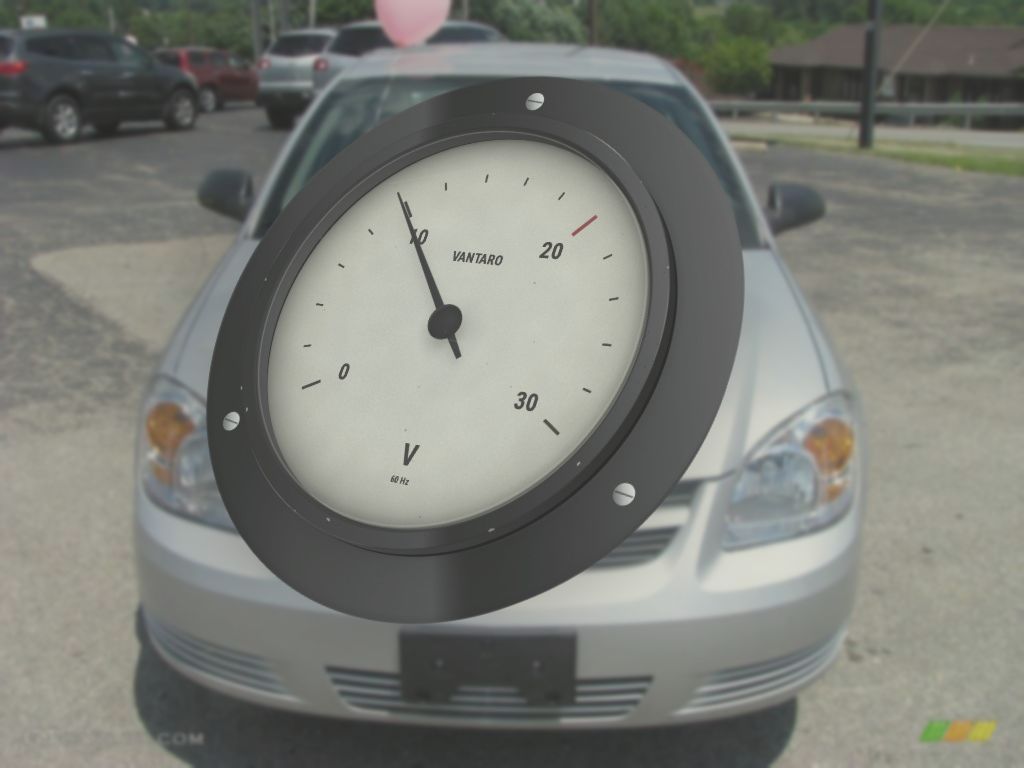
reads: value=10 unit=V
